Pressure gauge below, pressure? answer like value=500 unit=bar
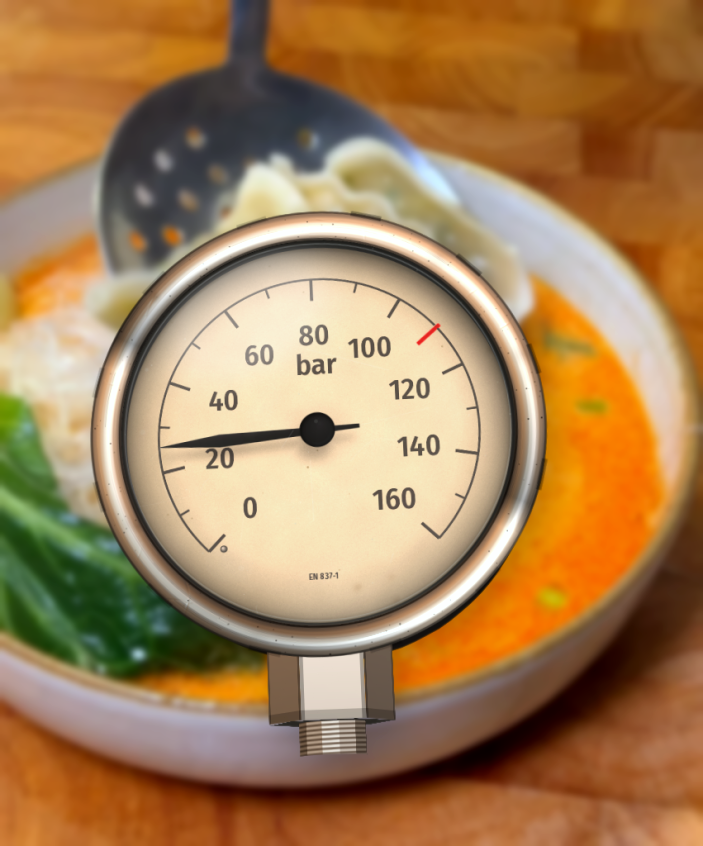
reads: value=25 unit=bar
